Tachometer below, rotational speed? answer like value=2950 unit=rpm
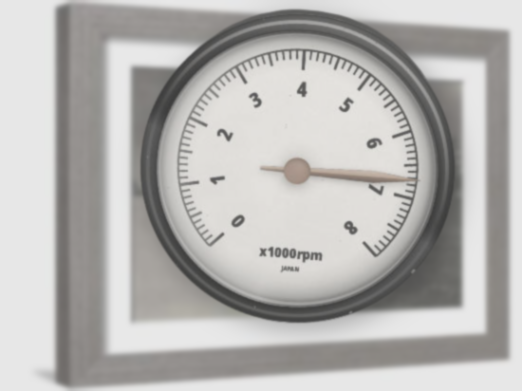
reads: value=6700 unit=rpm
